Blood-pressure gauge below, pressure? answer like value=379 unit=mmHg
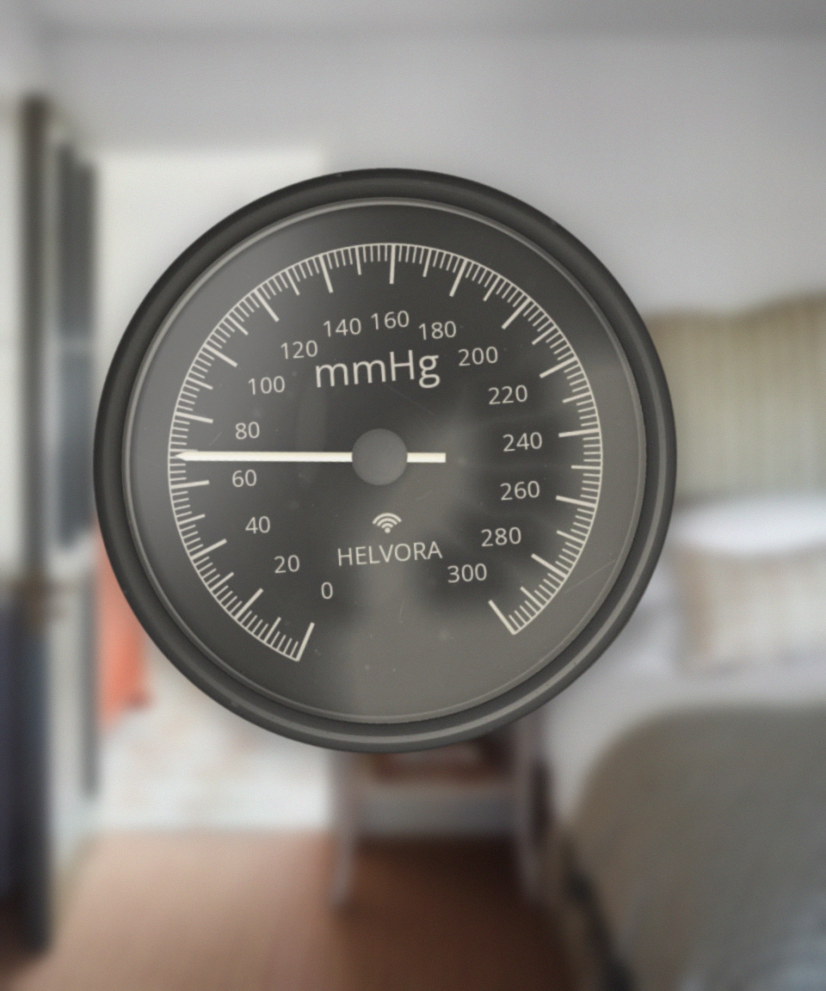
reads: value=68 unit=mmHg
